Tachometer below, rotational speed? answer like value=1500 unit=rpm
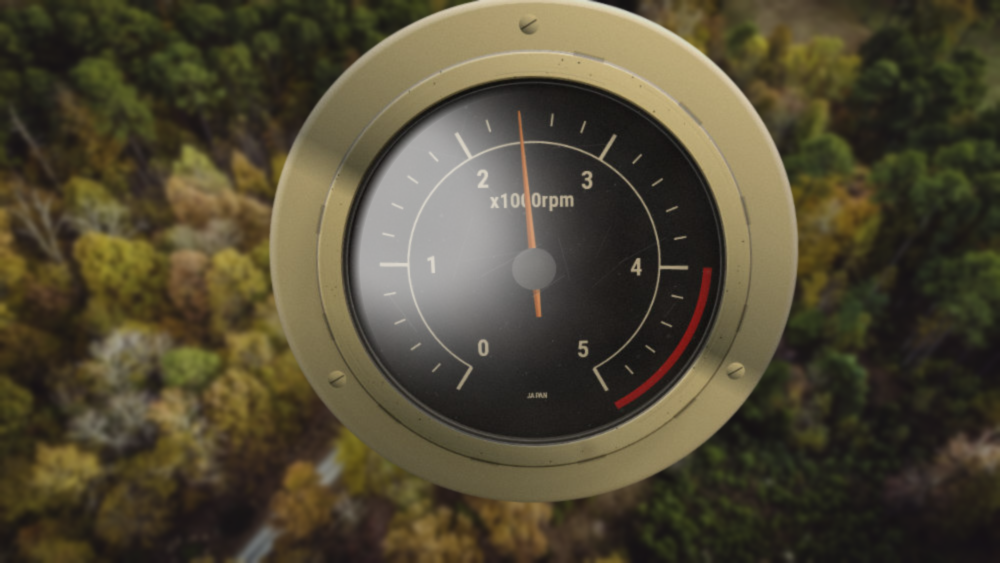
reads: value=2400 unit=rpm
